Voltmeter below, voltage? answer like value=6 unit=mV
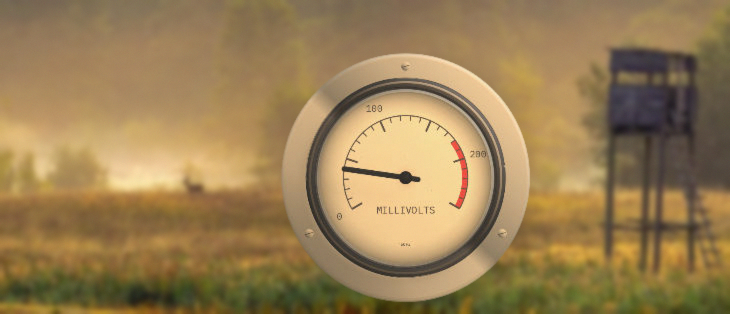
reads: value=40 unit=mV
